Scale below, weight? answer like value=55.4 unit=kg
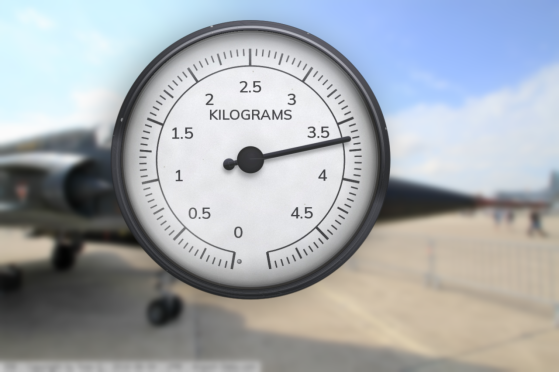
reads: value=3.65 unit=kg
